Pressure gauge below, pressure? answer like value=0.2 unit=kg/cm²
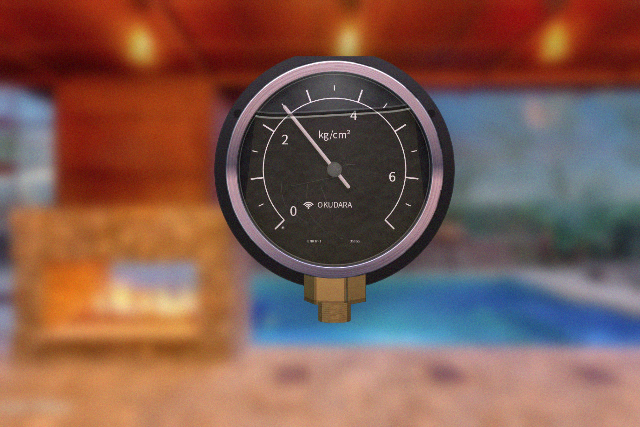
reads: value=2.5 unit=kg/cm²
